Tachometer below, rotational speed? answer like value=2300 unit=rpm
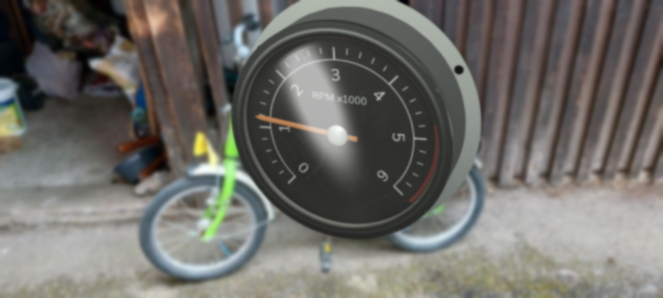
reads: value=1200 unit=rpm
